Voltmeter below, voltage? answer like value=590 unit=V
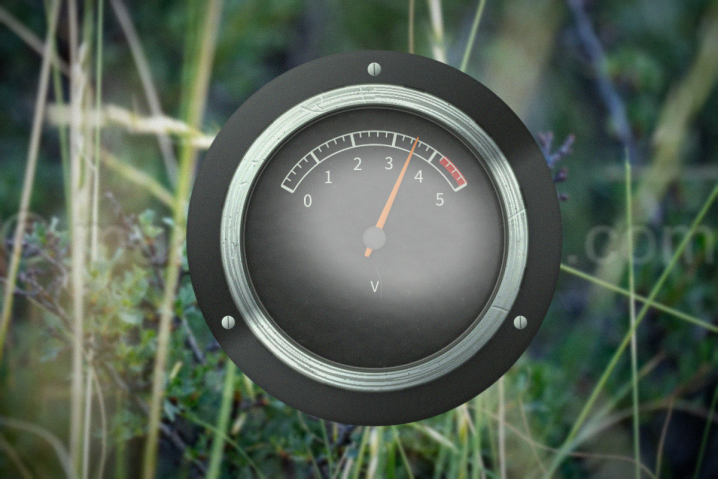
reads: value=3.5 unit=V
